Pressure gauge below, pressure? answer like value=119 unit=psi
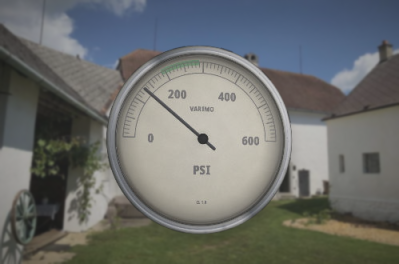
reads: value=130 unit=psi
